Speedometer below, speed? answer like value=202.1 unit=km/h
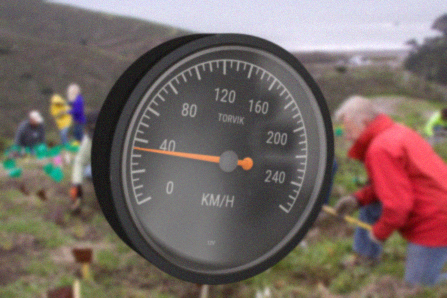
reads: value=35 unit=km/h
